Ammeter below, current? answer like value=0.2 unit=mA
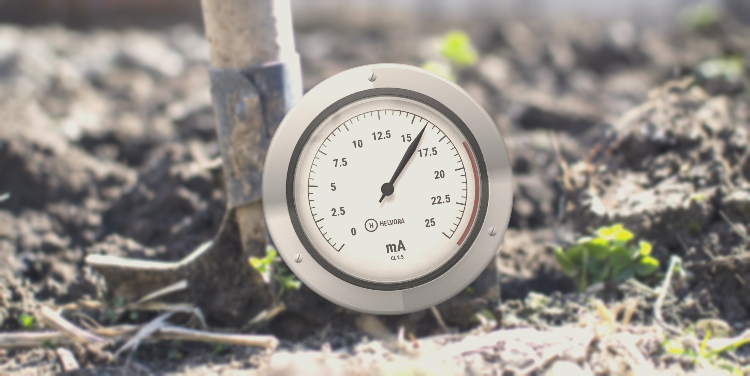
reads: value=16 unit=mA
